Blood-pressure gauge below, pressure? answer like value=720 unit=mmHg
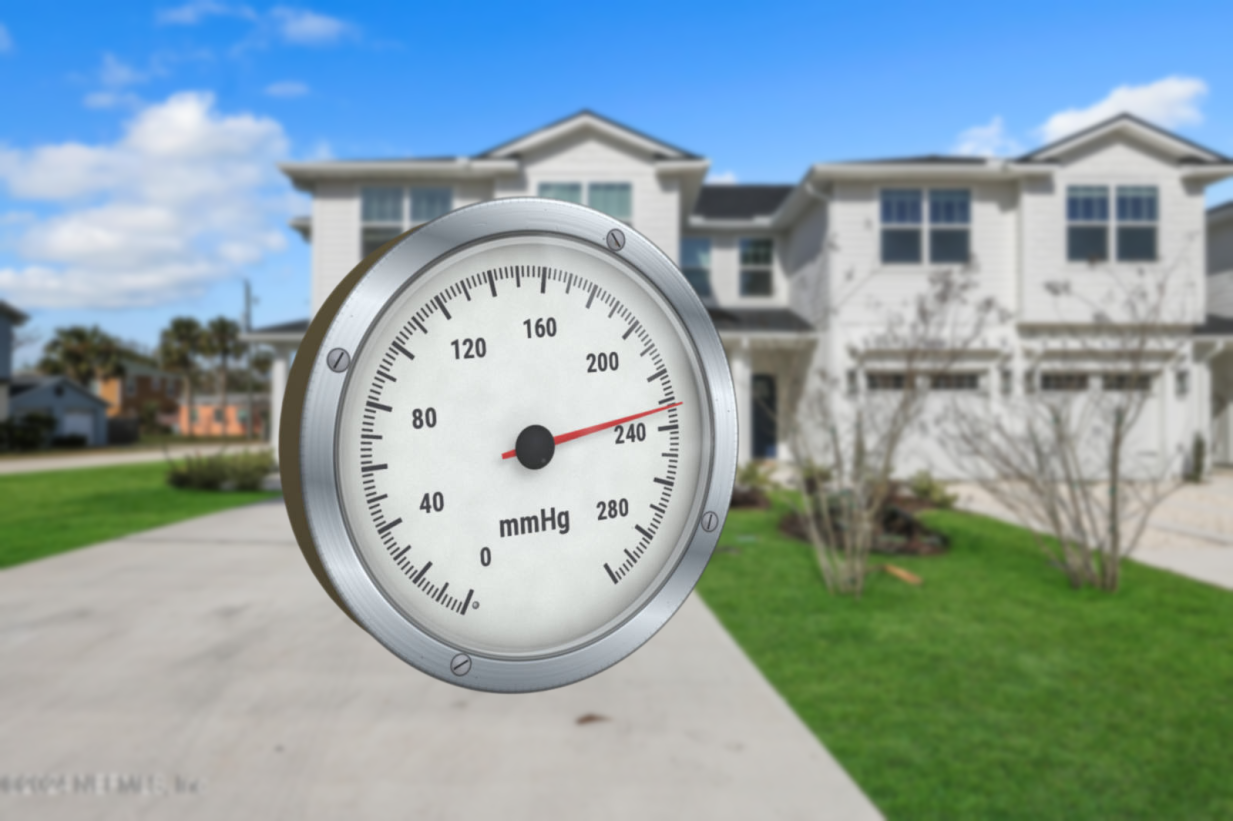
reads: value=232 unit=mmHg
